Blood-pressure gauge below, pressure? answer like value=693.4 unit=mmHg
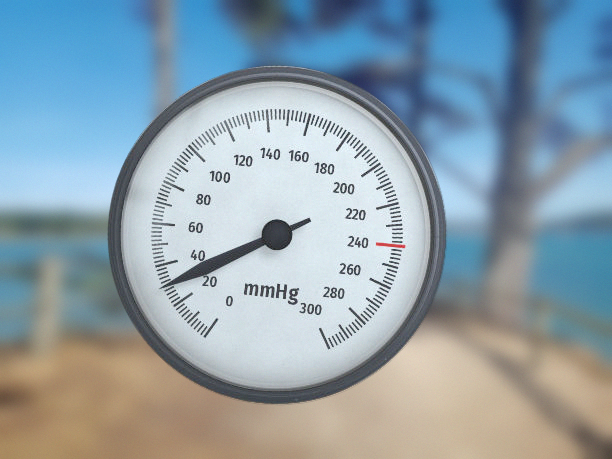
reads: value=30 unit=mmHg
